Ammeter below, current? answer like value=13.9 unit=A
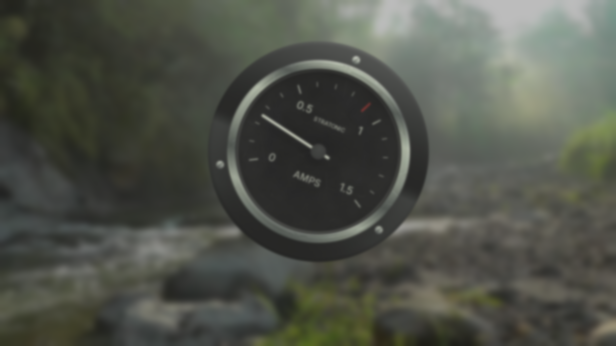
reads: value=0.25 unit=A
